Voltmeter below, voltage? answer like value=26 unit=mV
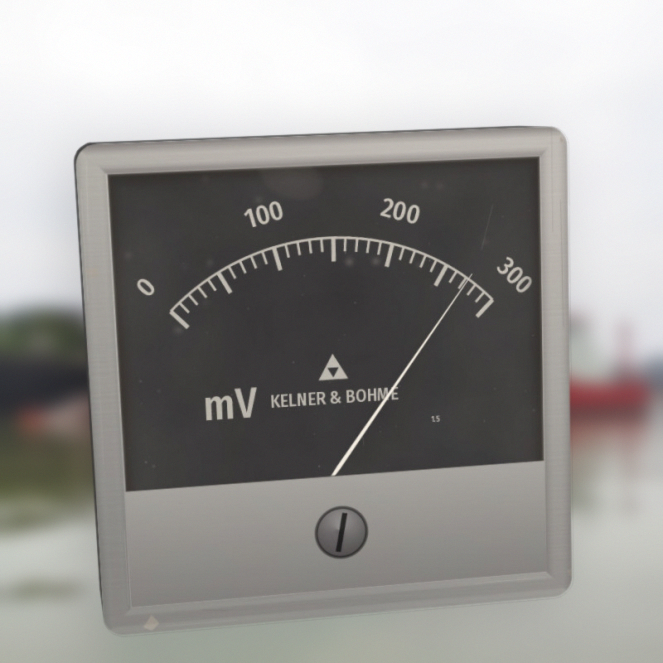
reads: value=270 unit=mV
